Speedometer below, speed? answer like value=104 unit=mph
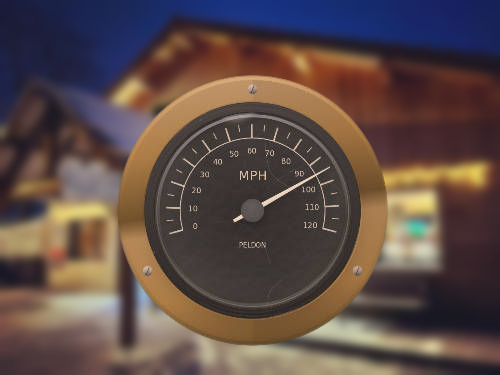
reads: value=95 unit=mph
